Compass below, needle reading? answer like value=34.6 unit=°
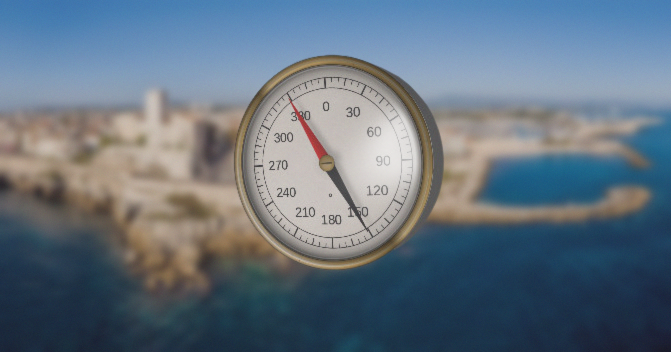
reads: value=330 unit=°
